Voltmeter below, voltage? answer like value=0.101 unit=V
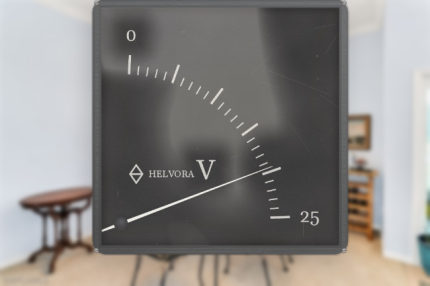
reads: value=19.5 unit=V
